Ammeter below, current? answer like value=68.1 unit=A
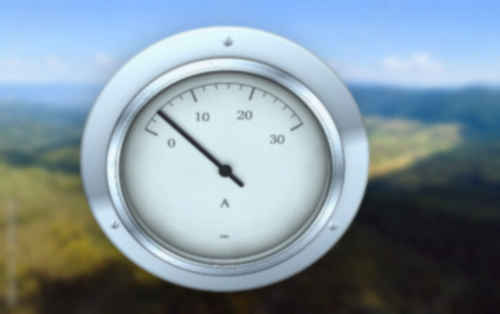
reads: value=4 unit=A
